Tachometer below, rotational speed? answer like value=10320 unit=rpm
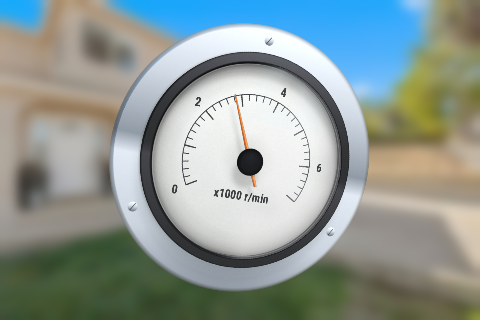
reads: value=2800 unit=rpm
